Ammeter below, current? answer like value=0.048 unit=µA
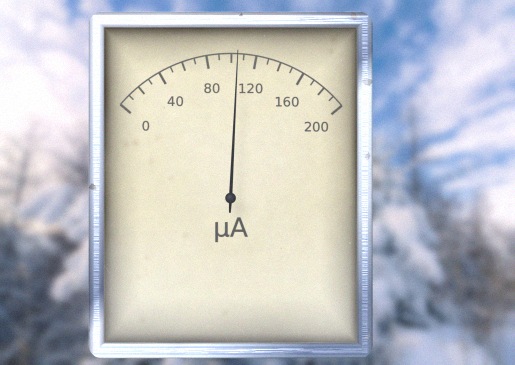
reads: value=105 unit=µA
